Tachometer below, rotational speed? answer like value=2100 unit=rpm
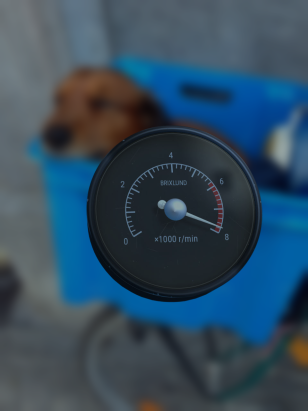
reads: value=7800 unit=rpm
